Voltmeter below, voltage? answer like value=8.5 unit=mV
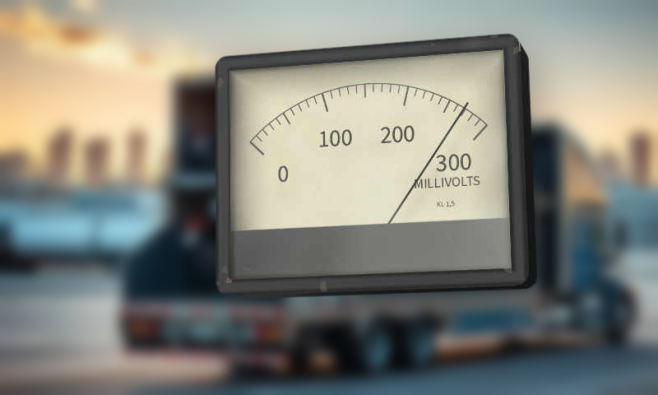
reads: value=270 unit=mV
